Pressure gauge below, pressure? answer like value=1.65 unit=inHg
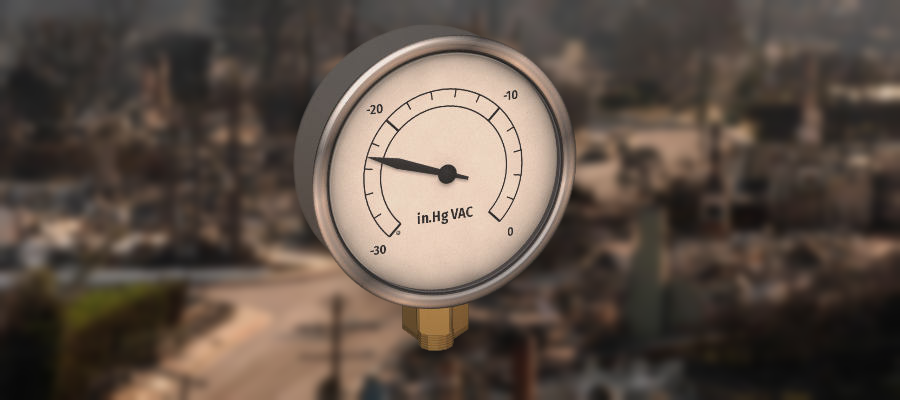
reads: value=-23 unit=inHg
